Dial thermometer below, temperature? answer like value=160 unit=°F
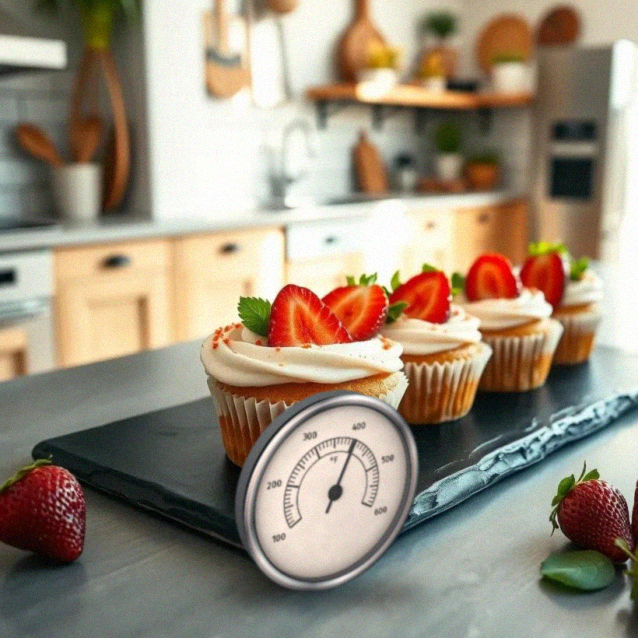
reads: value=400 unit=°F
